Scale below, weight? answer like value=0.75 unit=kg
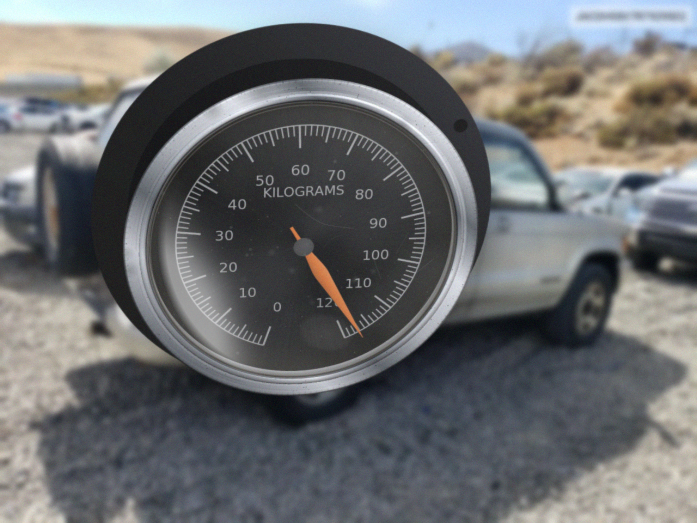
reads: value=117 unit=kg
